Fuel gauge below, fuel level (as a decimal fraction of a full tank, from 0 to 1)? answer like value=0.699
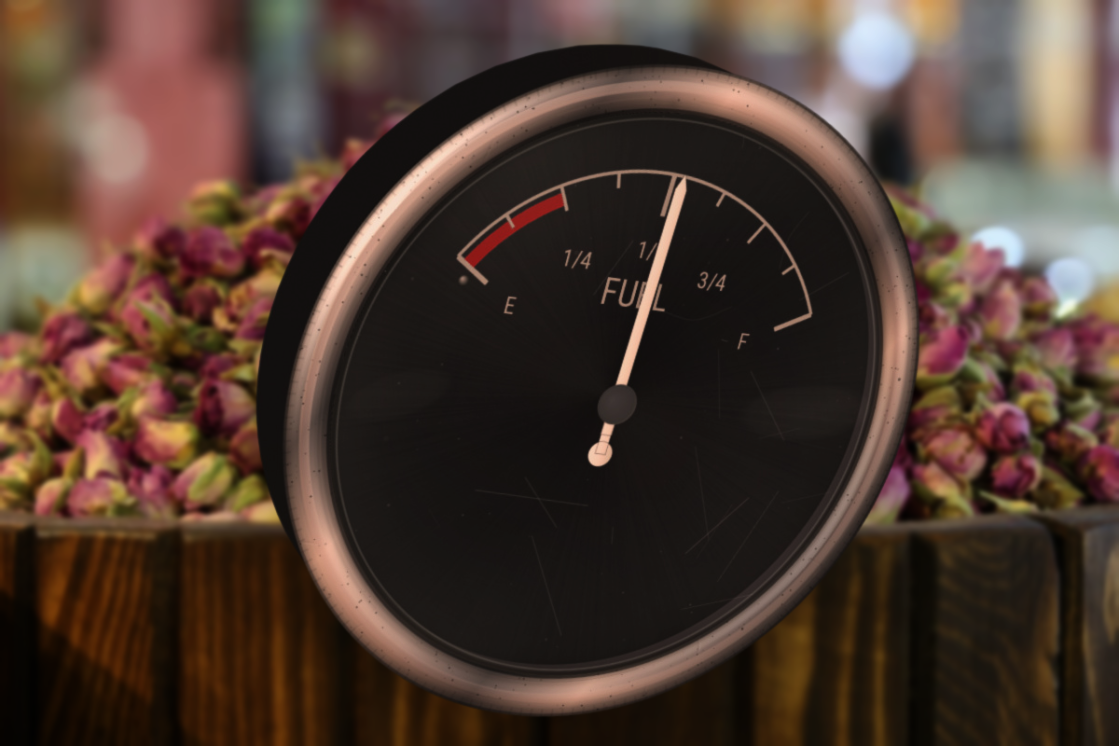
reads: value=0.5
